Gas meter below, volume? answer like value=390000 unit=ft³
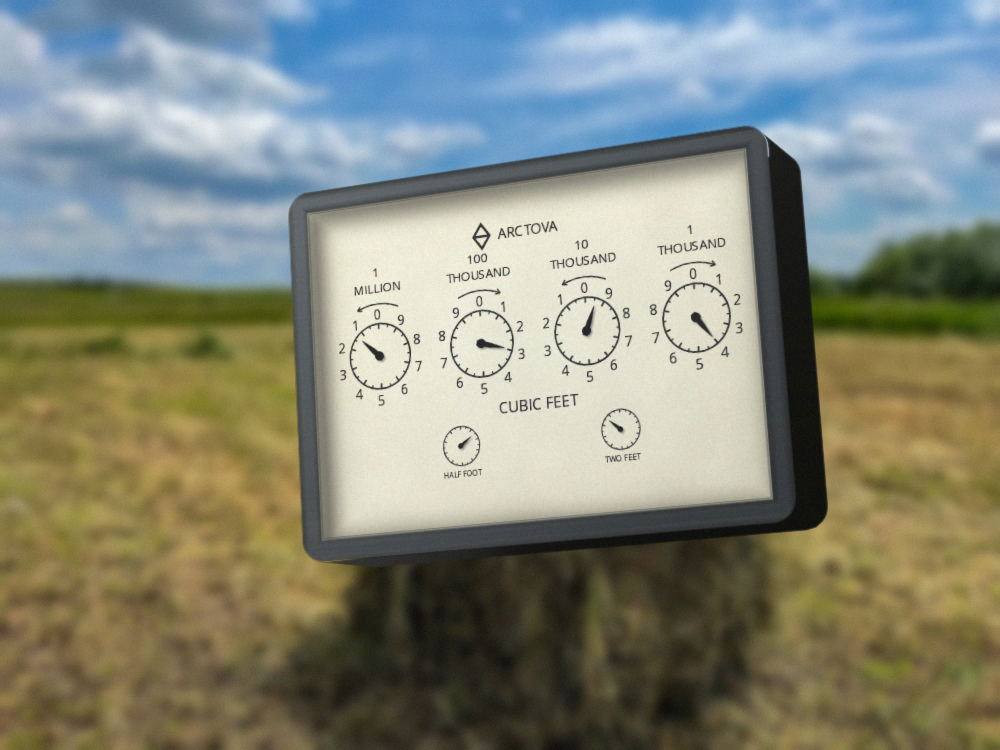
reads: value=129400 unit=ft³
